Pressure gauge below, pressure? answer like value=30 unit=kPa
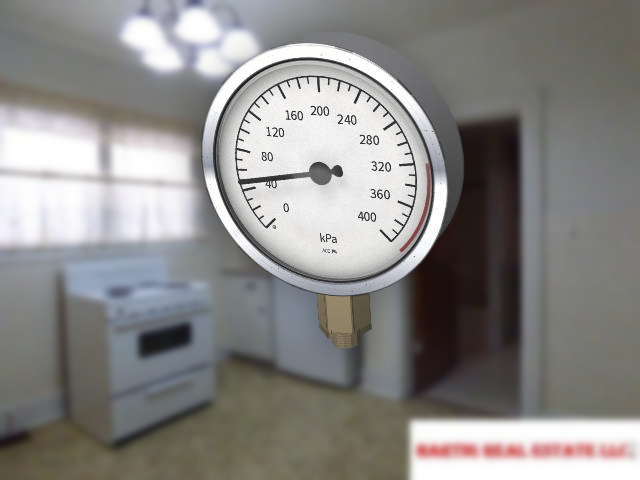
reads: value=50 unit=kPa
